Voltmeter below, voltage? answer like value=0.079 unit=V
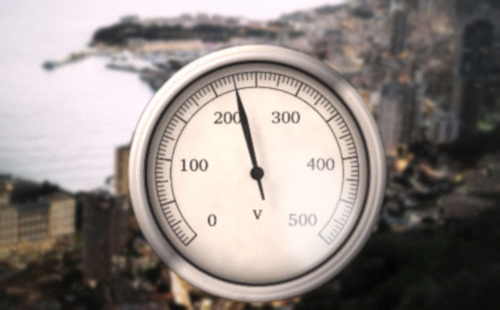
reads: value=225 unit=V
